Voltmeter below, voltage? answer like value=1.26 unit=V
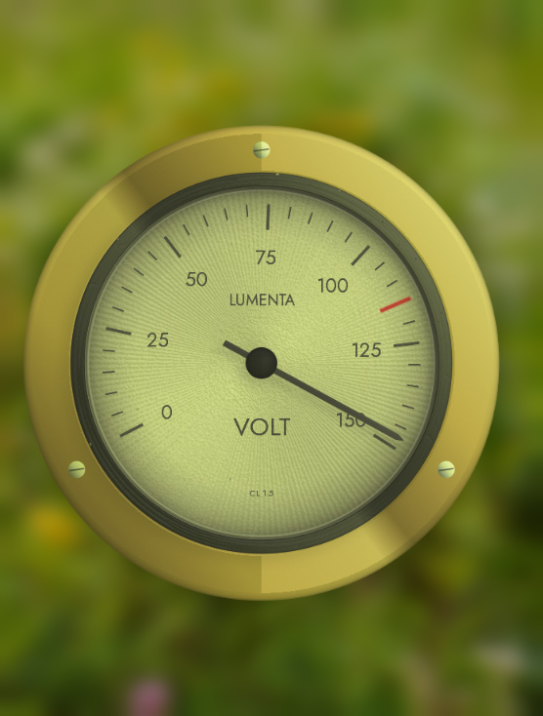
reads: value=147.5 unit=V
